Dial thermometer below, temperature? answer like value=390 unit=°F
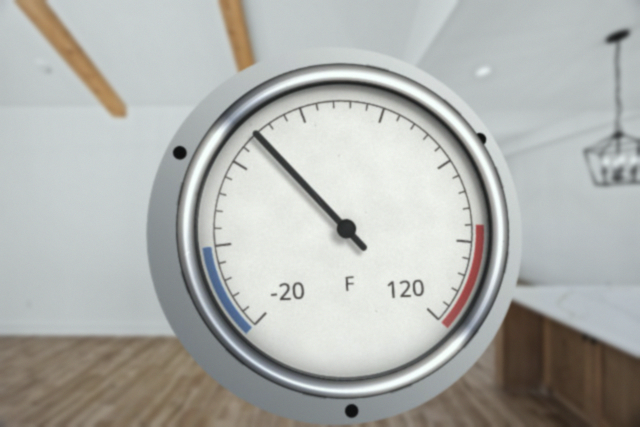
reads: value=28 unit=°F
